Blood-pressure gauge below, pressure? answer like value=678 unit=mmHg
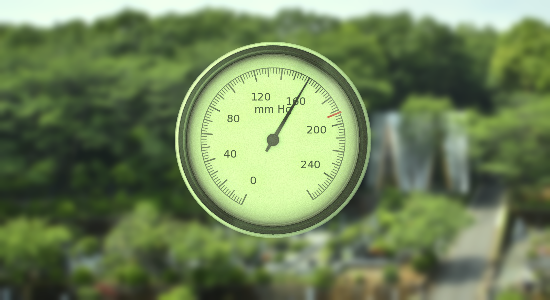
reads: value=160 unit=mmHg
